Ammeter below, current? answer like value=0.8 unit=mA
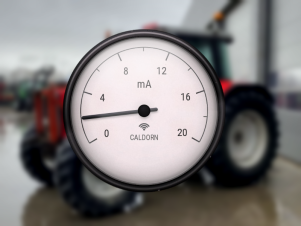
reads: value=2 unit=mA
